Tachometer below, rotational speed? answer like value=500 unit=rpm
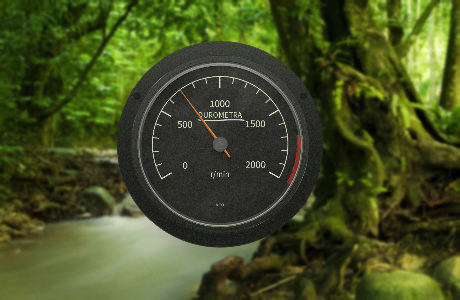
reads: value=700 unit=rpm
